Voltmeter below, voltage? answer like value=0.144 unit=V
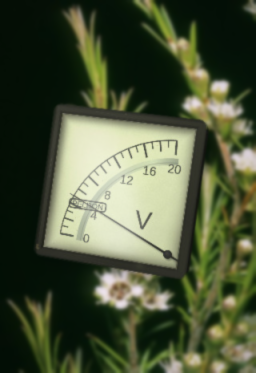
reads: value=5 unit=V
